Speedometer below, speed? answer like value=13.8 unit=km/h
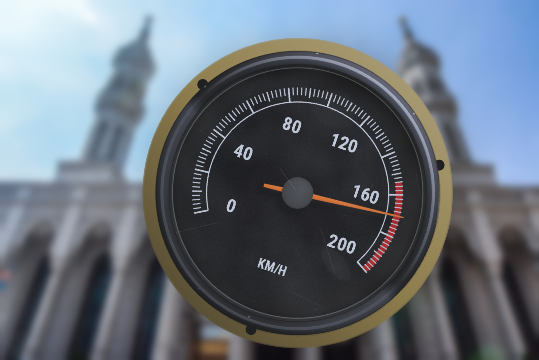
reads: value=170 unit=km/h
